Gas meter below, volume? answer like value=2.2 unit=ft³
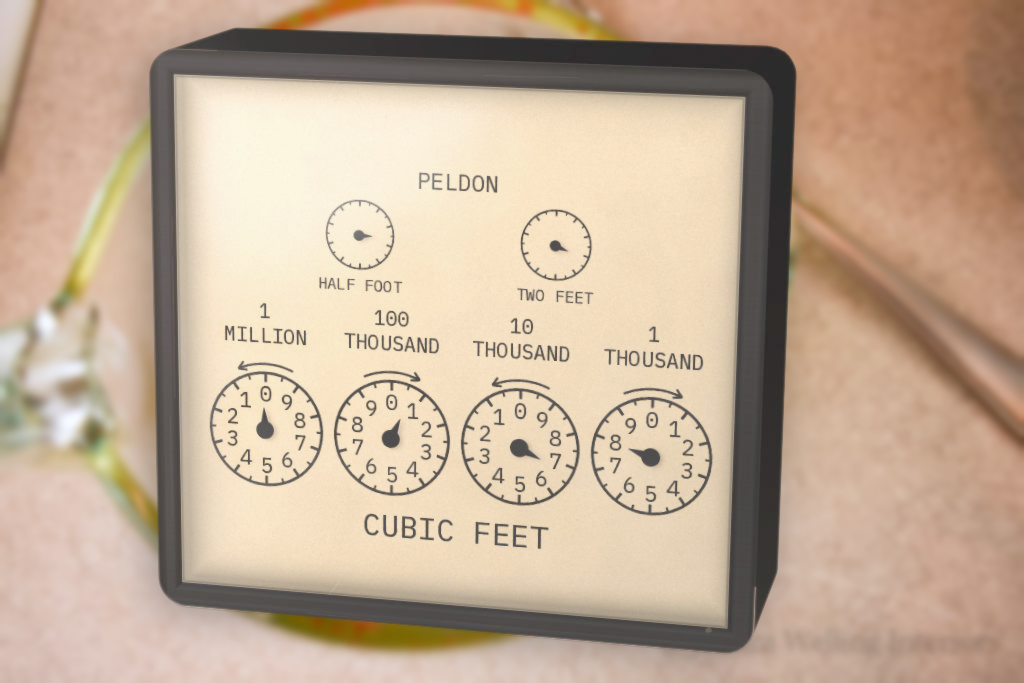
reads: value=6800 unit=ft³
